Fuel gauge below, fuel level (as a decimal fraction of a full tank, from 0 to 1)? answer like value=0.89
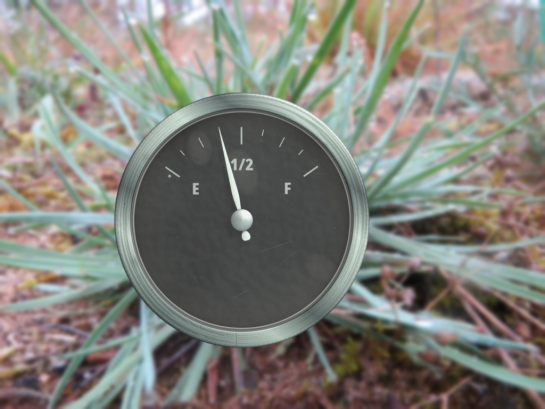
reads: value=0.375
